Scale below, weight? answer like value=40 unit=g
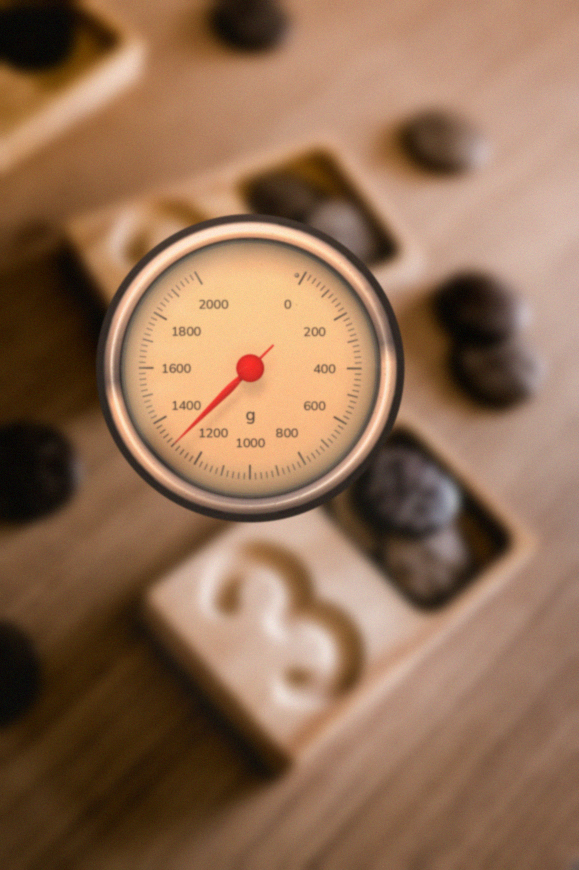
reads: value=1300 unit=g
